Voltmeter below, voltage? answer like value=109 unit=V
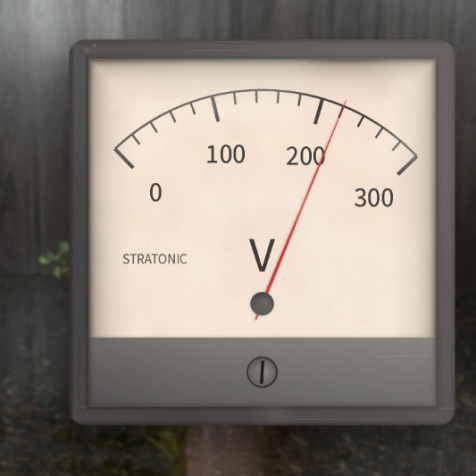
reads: value=220 unit=V
